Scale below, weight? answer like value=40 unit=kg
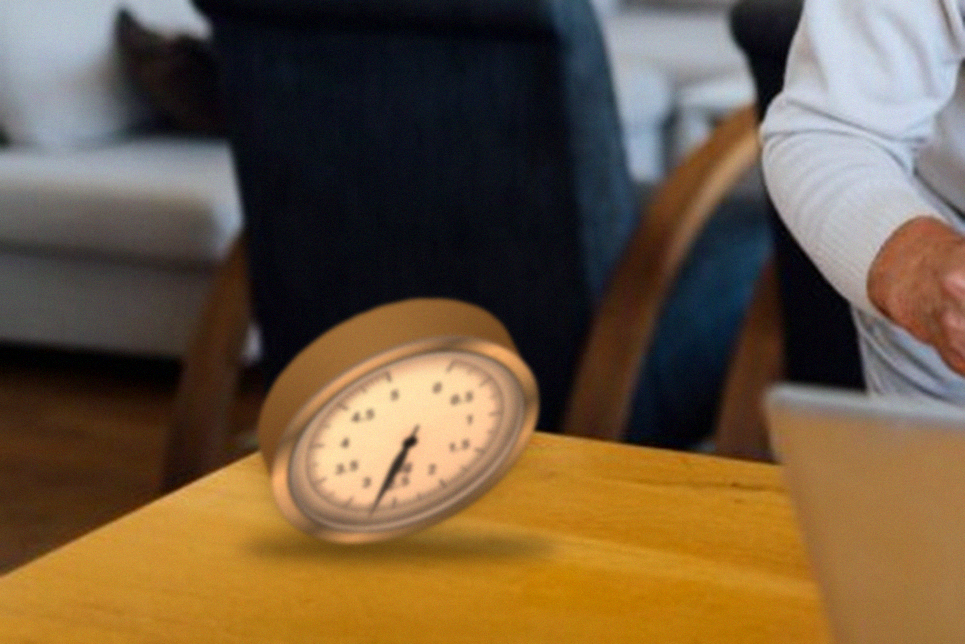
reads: value=2.75 unit=kg
